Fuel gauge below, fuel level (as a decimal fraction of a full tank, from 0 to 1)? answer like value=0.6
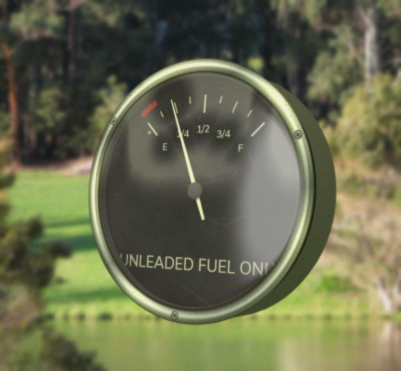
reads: value=0.25
